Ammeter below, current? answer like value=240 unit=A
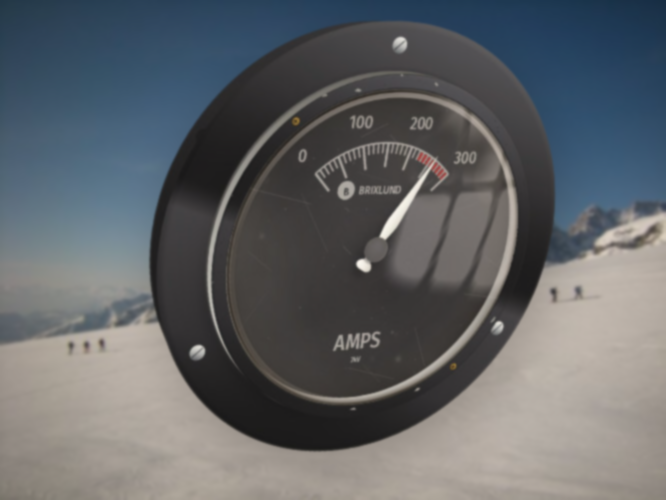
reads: value=250 unit=A
